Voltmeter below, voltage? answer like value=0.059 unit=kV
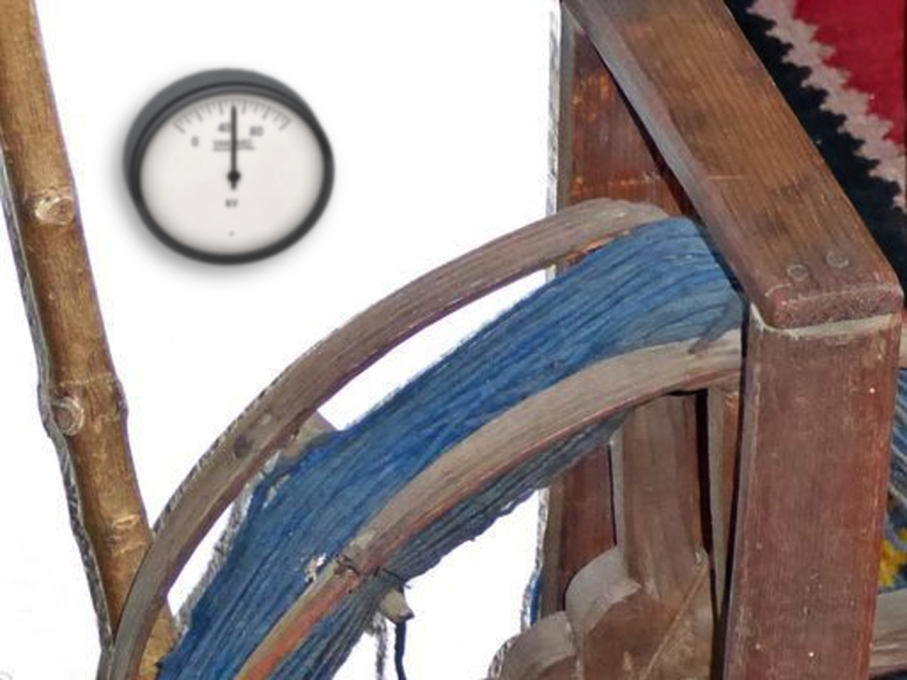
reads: value=50 unit=kV
